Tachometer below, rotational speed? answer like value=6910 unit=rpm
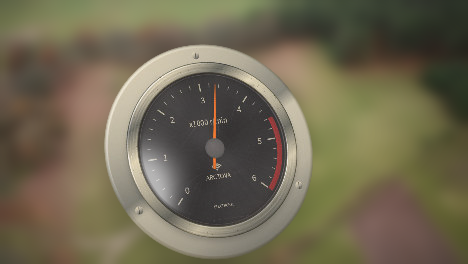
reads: value=3300 unit=rpm
